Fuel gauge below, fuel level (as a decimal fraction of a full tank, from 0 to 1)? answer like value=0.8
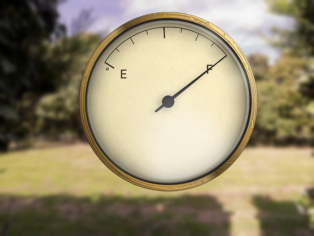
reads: value=1
